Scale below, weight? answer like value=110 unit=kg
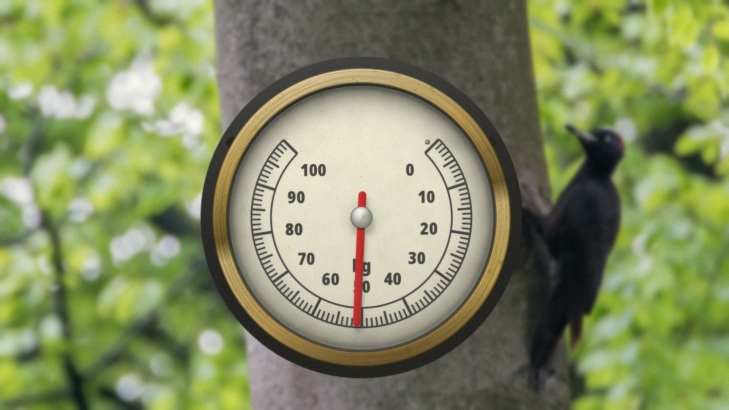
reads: value=51 unit=kg
